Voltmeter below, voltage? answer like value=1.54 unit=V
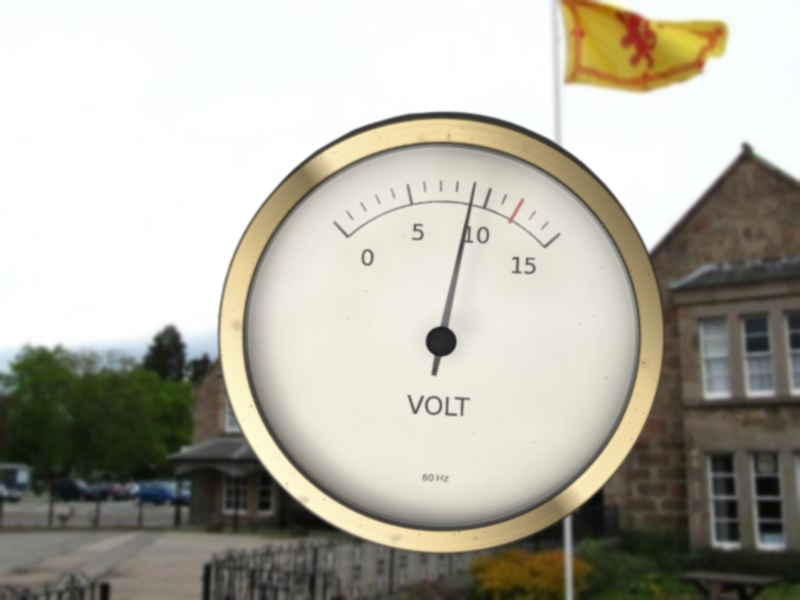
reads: value=9 unit=V
